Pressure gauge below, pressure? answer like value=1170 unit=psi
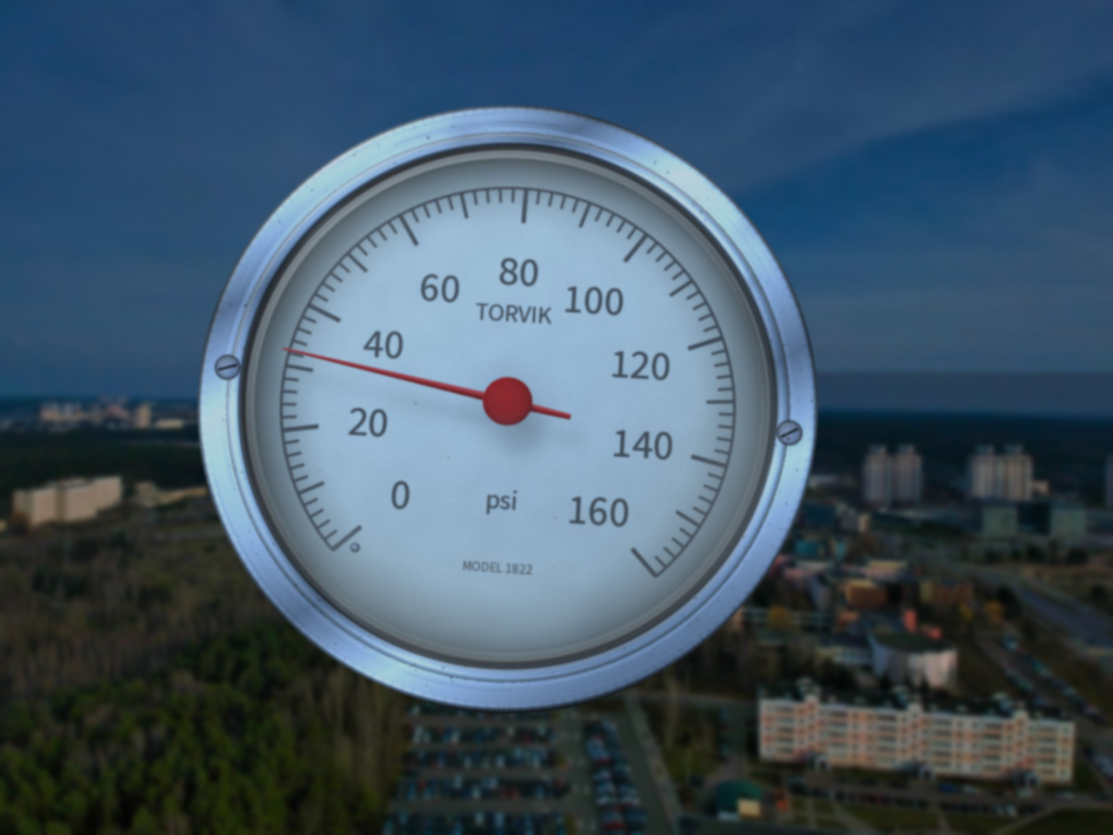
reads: value=32 unit=psi
